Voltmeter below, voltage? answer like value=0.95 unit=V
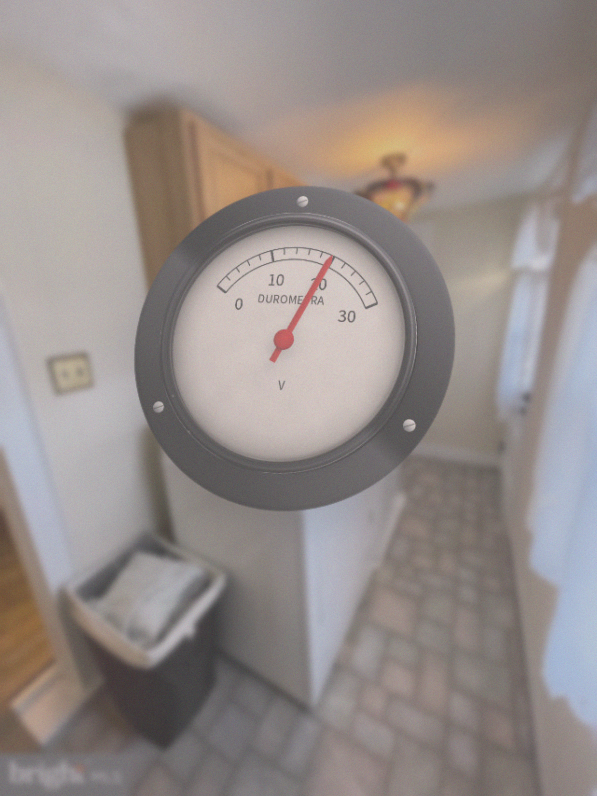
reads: value=20 unit=V
